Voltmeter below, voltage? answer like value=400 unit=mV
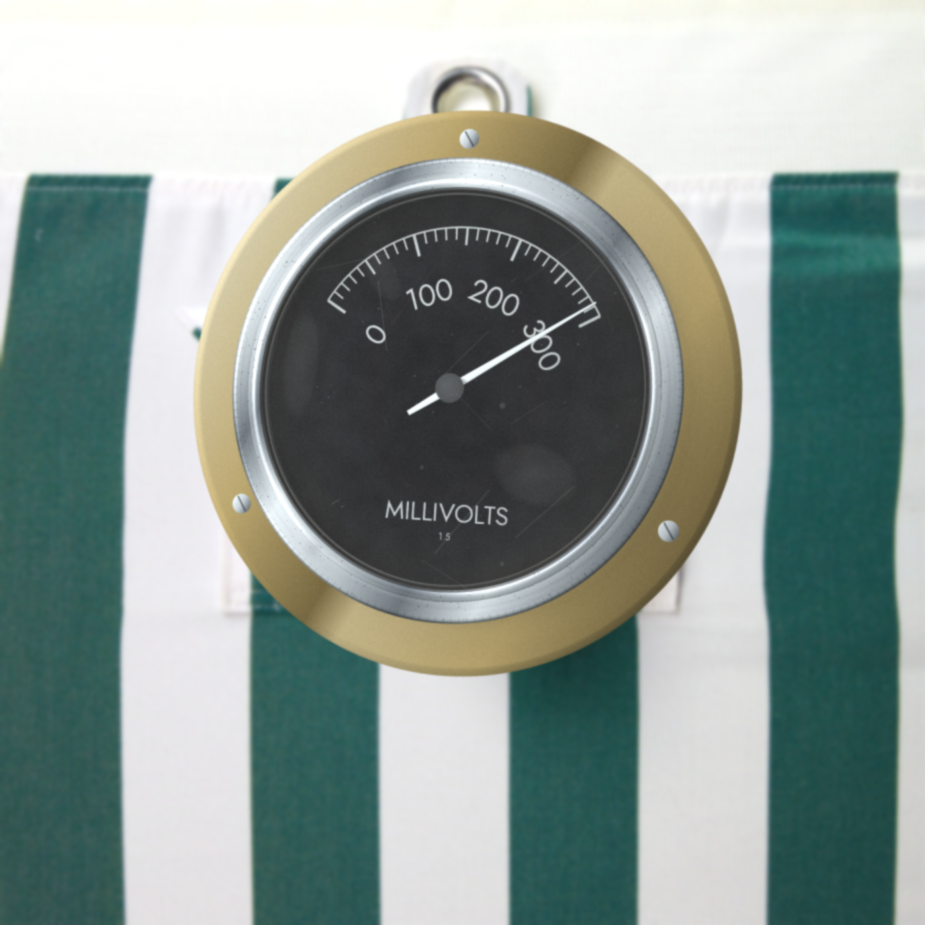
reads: value=290 unit=mV
